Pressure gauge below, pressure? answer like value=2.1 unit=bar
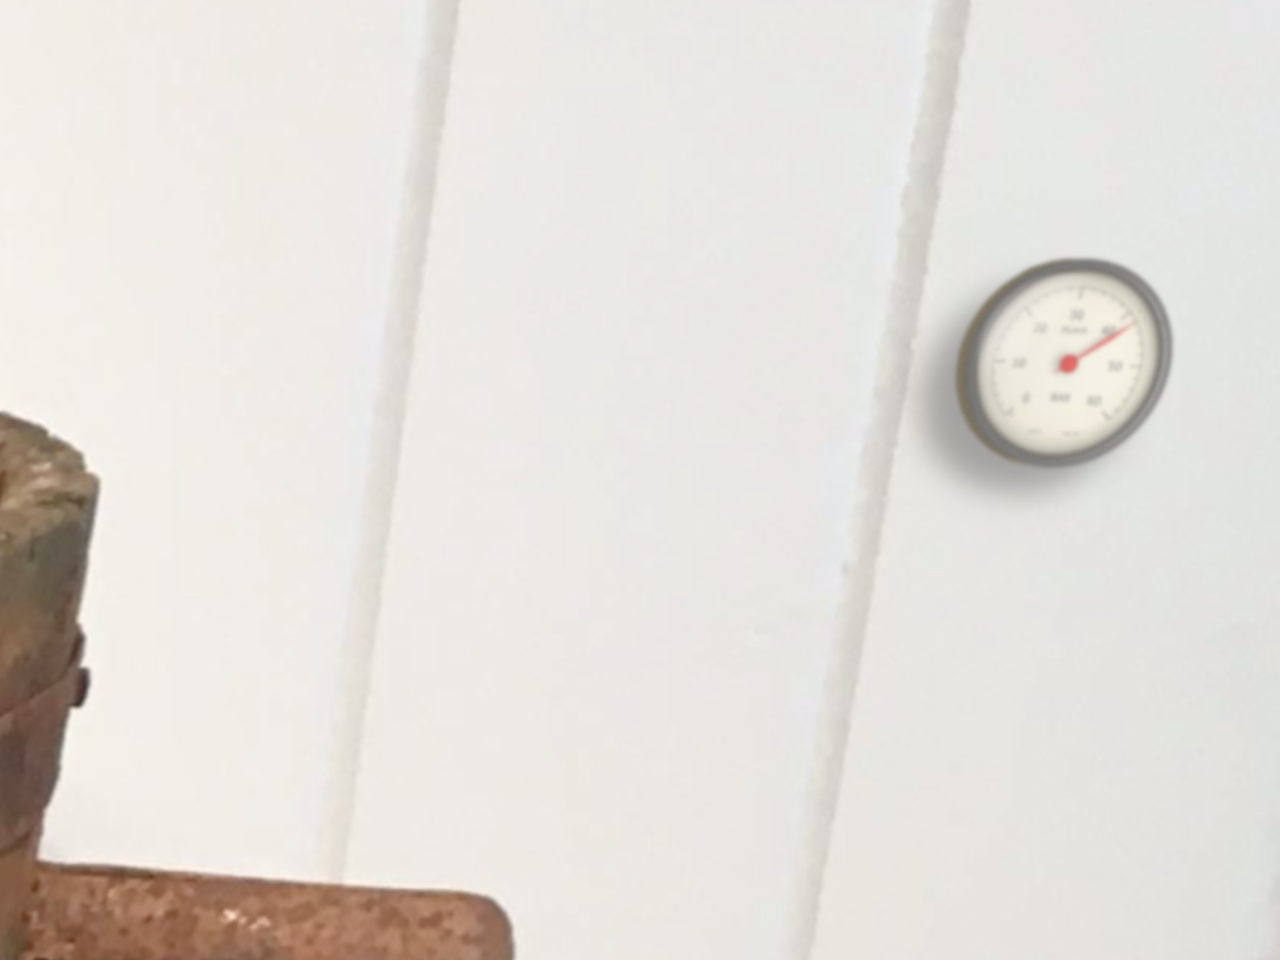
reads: value=42 unit=bar
